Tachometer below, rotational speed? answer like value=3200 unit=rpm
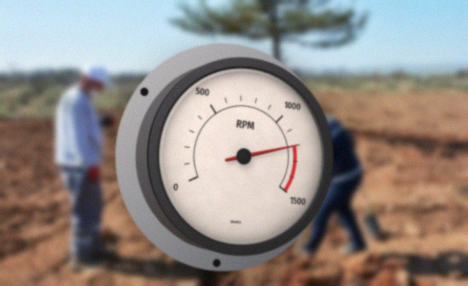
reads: value=1200 unit=rpm
